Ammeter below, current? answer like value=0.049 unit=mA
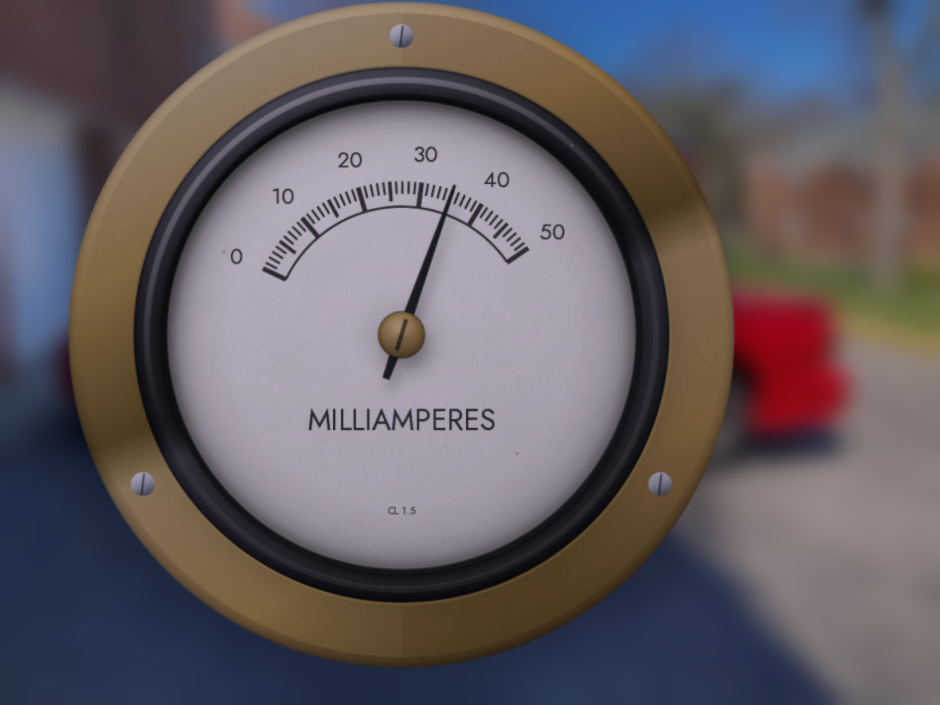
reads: value=35 unit=mA
